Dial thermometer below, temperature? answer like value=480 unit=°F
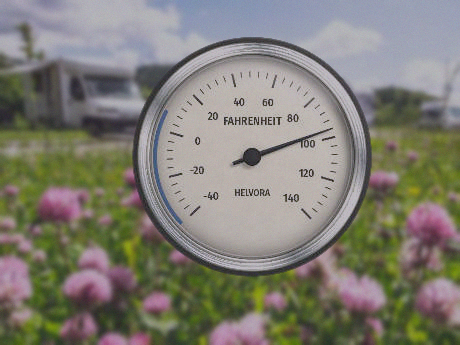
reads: value=96 unit=°F
